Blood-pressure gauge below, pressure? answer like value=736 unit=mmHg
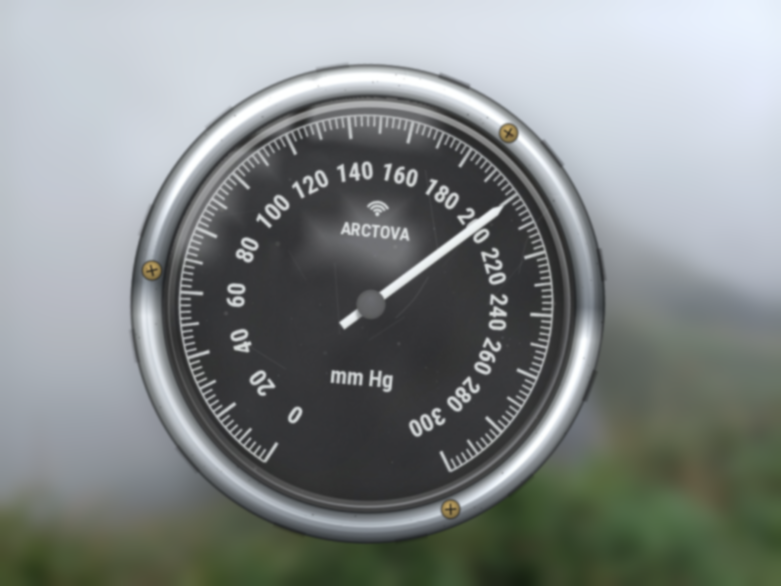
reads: value=200 unit=mmHg
